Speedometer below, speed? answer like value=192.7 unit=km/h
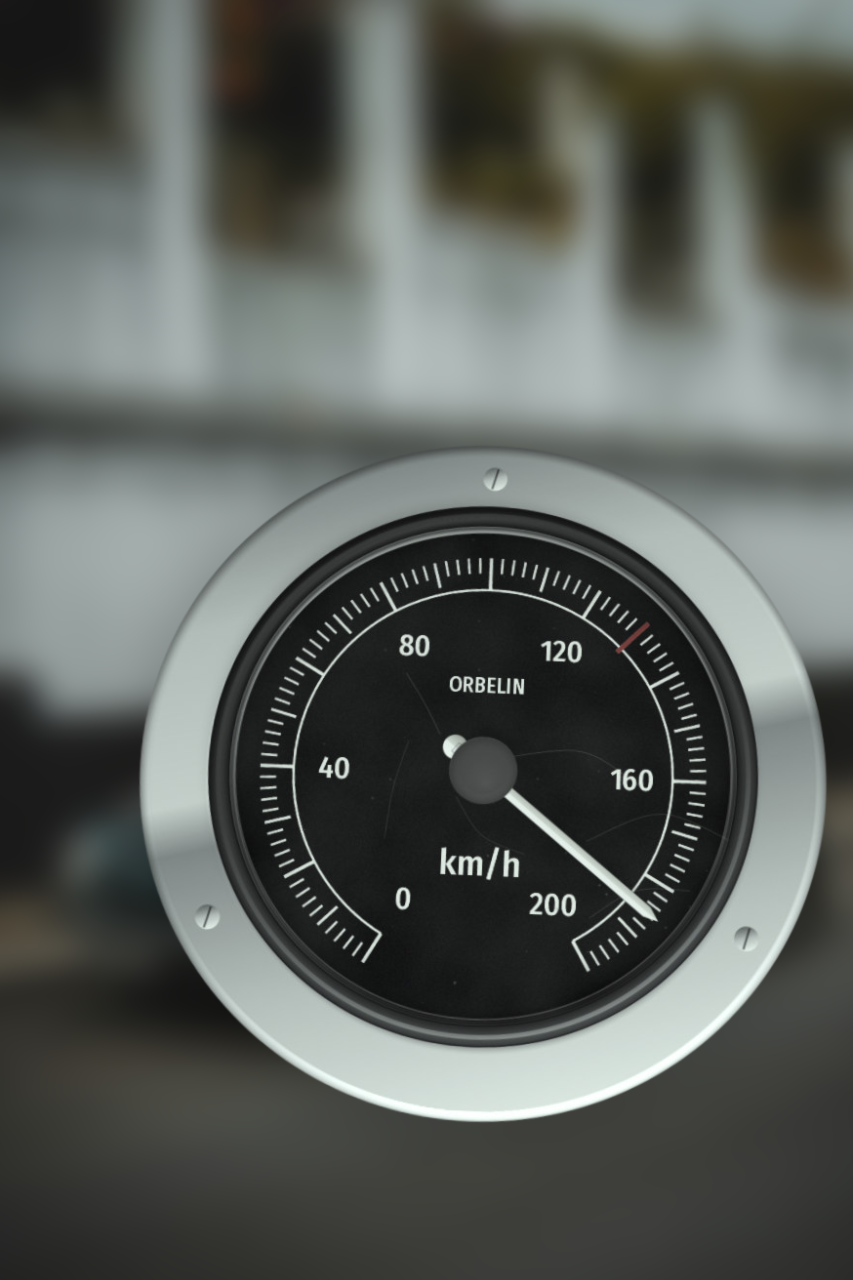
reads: value=186 unit=km/h
